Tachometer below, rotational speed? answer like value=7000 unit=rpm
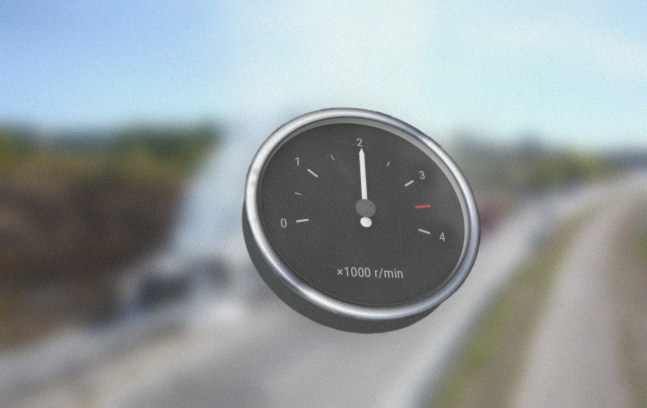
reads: value=2000 unit=rpm
